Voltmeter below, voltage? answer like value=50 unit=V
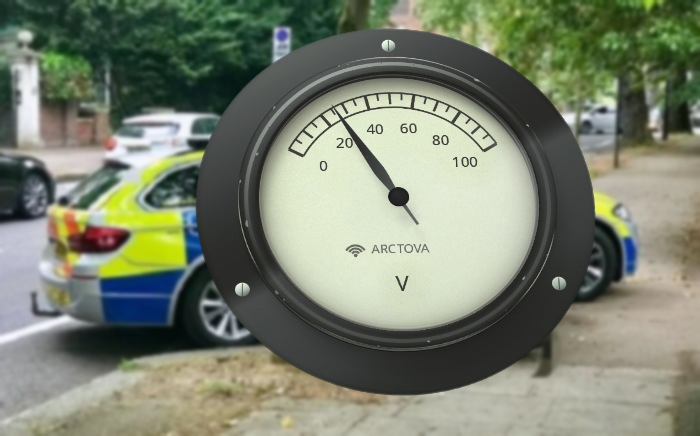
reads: value=25 unit=V
